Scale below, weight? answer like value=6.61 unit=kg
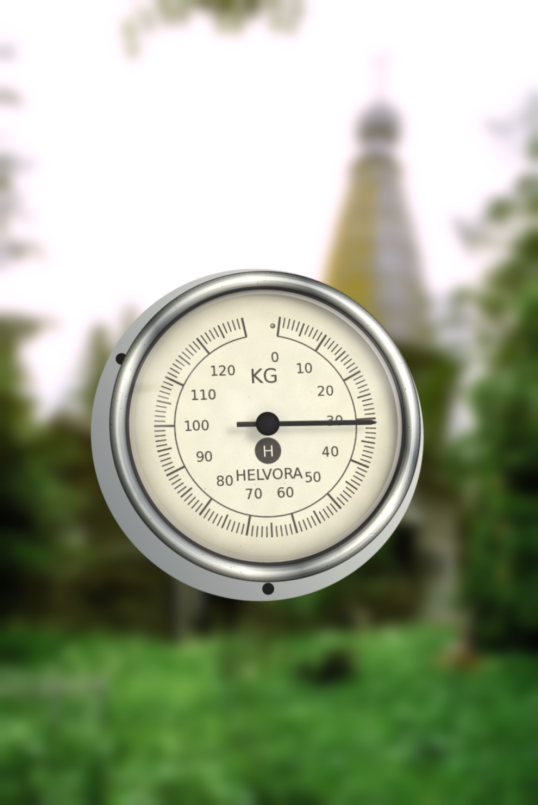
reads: value=31 unit=kg
